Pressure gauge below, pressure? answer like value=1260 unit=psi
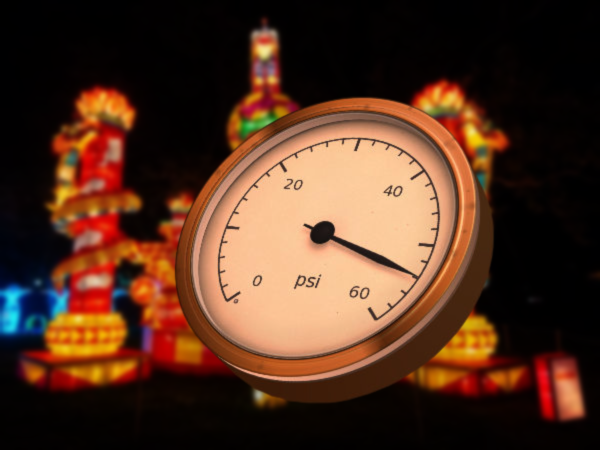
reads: value=54 unit=psi
